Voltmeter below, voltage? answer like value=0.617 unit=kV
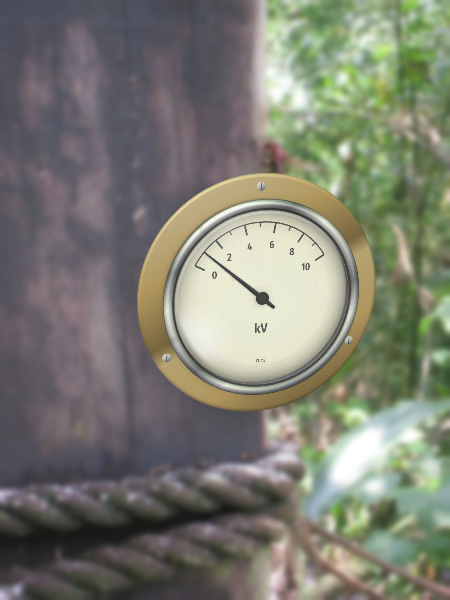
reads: value=1 unit=kV
